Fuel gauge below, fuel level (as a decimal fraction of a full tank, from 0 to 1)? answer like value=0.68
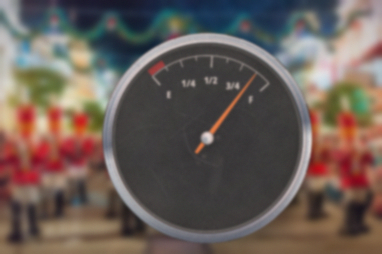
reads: value=0.875
